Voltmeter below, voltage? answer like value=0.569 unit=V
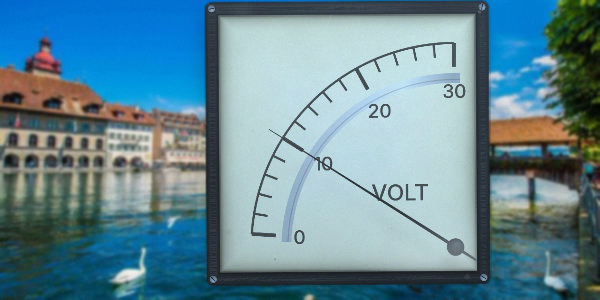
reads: value=10 unit=V
